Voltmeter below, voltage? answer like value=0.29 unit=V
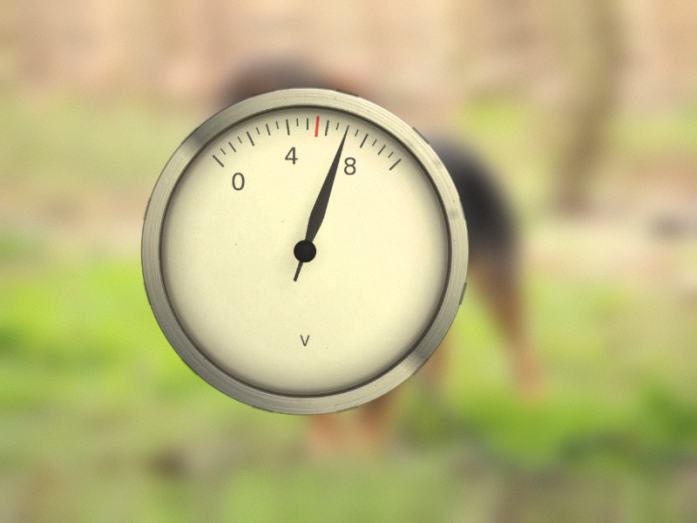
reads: value=7 unit=V
